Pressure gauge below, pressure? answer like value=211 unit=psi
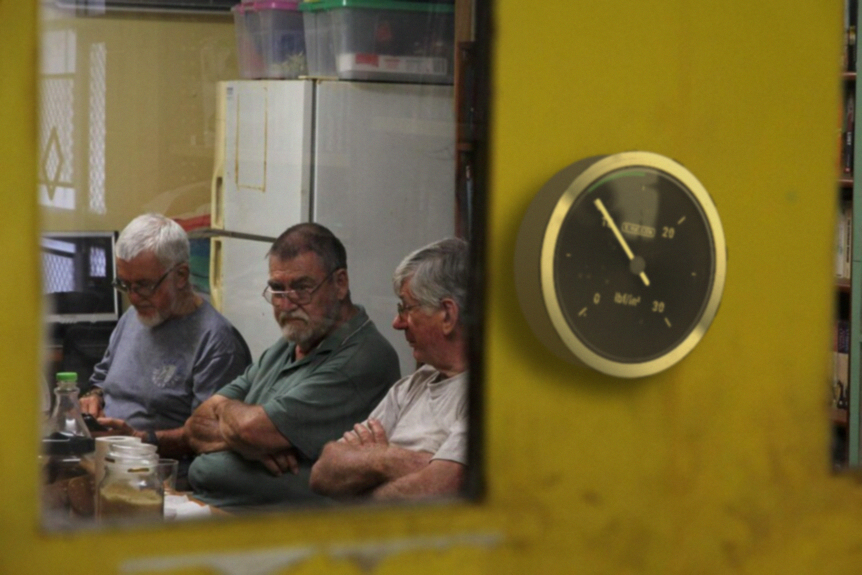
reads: value=10 unit=psi
